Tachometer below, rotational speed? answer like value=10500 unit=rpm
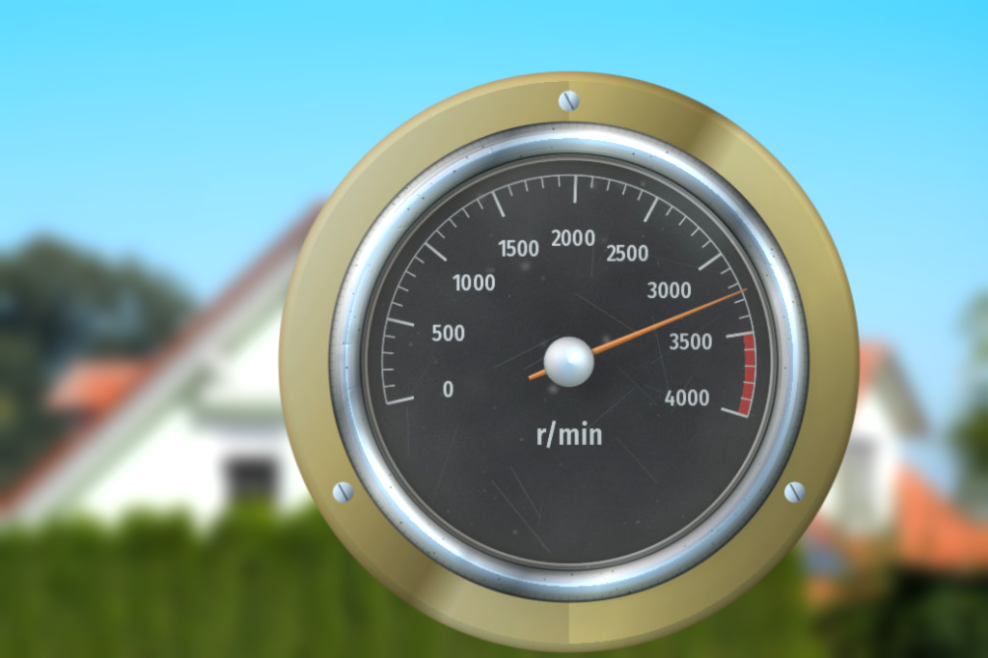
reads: value=3250 unit=rpm
